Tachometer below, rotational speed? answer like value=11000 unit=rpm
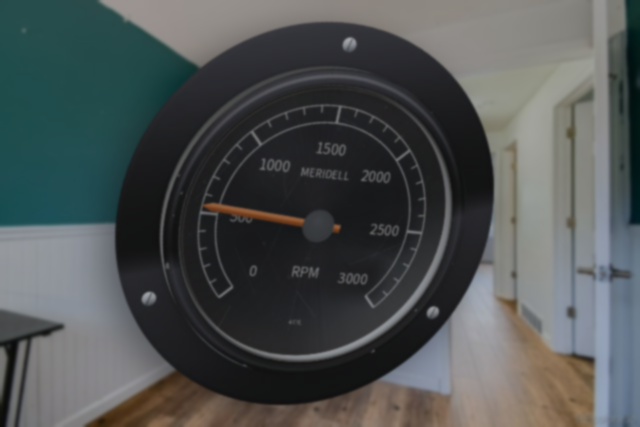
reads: value=550 unit=rpm
